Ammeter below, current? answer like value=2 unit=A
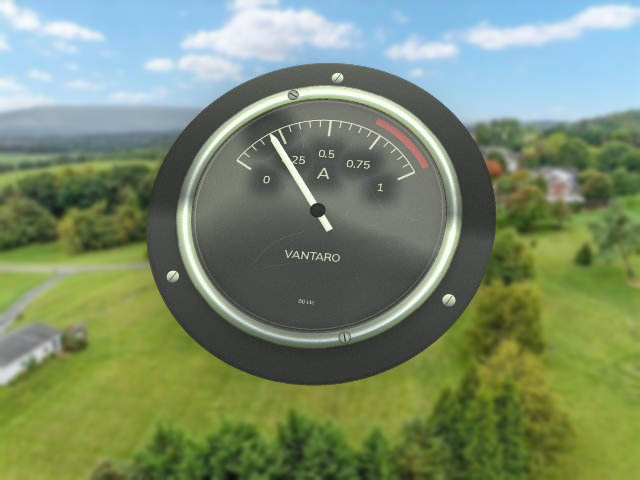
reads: value=0.2 unit=A
